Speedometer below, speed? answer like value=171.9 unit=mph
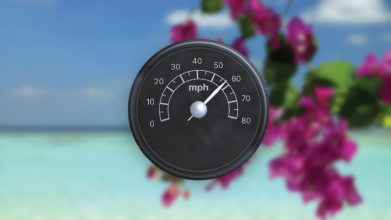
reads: value=57.5 unit=mph
